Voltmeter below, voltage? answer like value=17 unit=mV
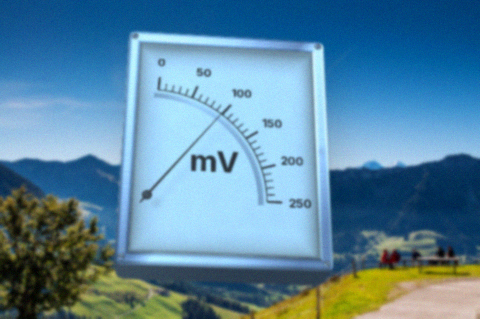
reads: value=100 unit=mV
